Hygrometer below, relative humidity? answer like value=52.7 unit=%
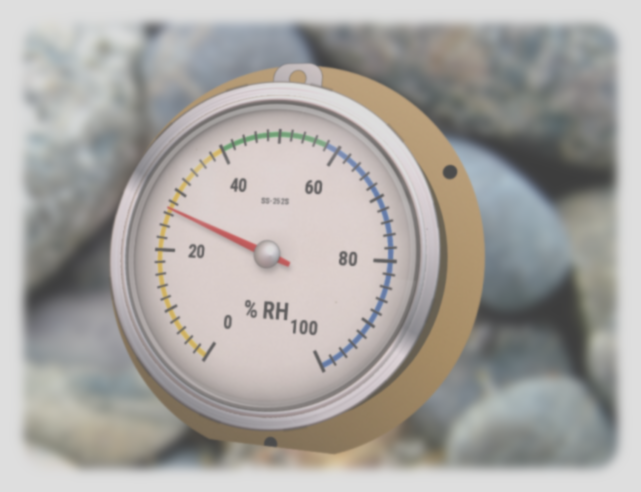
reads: value=27 unit=%
